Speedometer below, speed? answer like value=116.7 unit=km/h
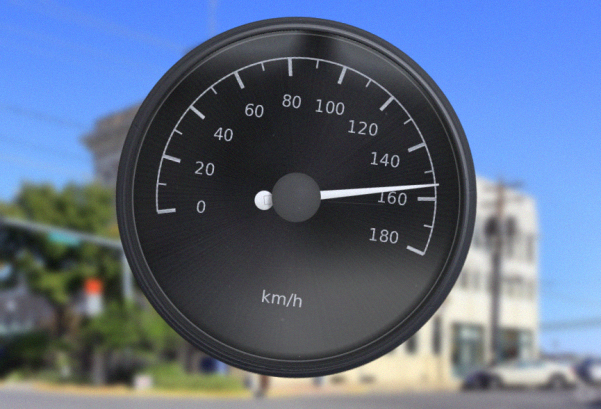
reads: value=155 unit=km/h
